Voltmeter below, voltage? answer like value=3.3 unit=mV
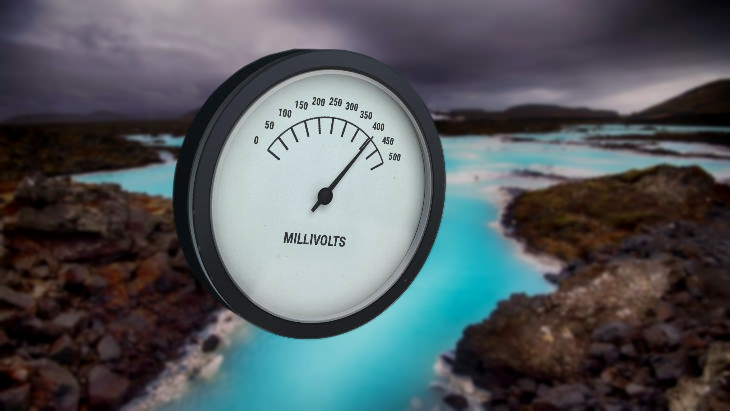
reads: value=400 unit=mV
